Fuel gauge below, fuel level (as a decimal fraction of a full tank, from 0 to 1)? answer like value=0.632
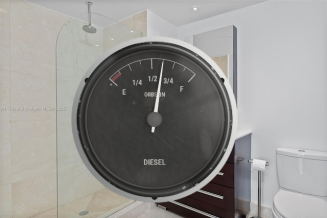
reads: value=0.625
